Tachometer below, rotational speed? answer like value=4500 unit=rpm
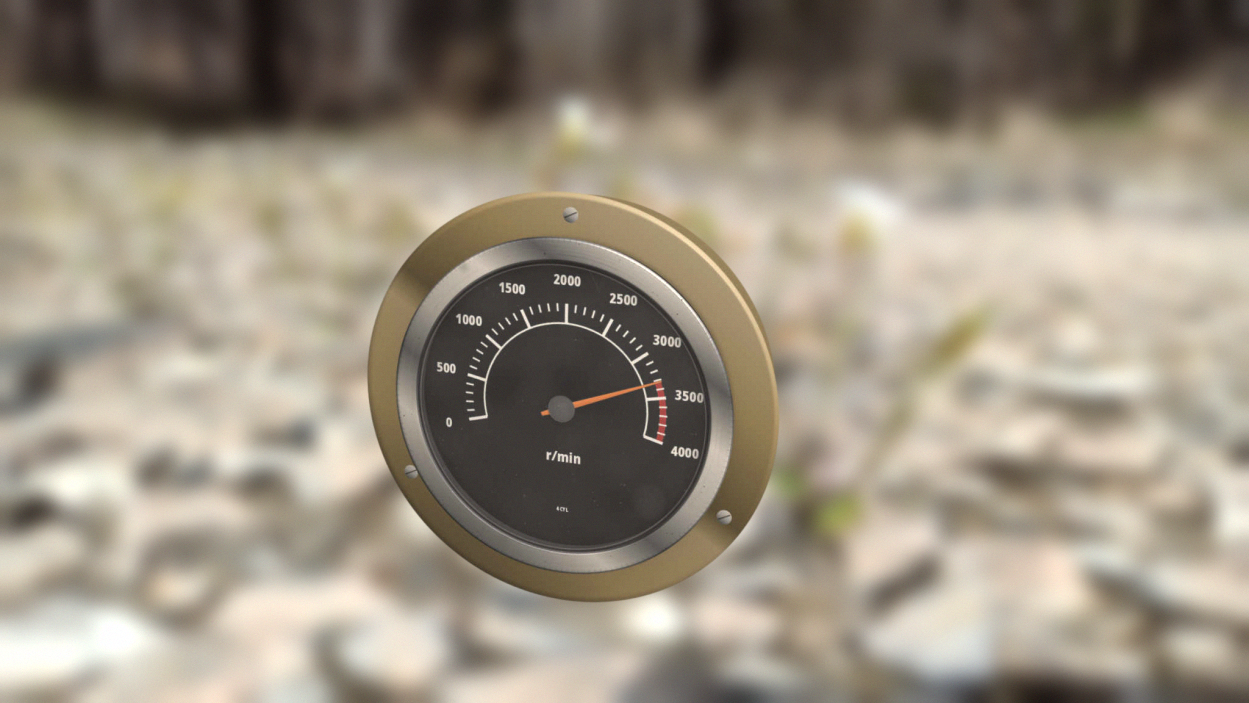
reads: value=3300 unit=rpm
